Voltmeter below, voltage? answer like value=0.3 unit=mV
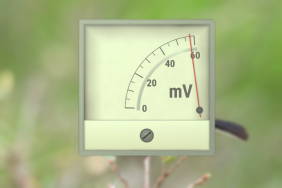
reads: value=57.5 unit=mV
